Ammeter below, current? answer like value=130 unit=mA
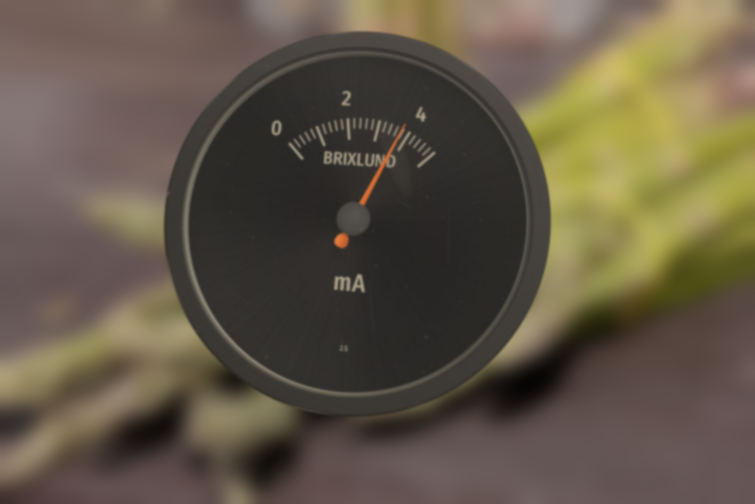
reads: value=3.8 unit=mA
